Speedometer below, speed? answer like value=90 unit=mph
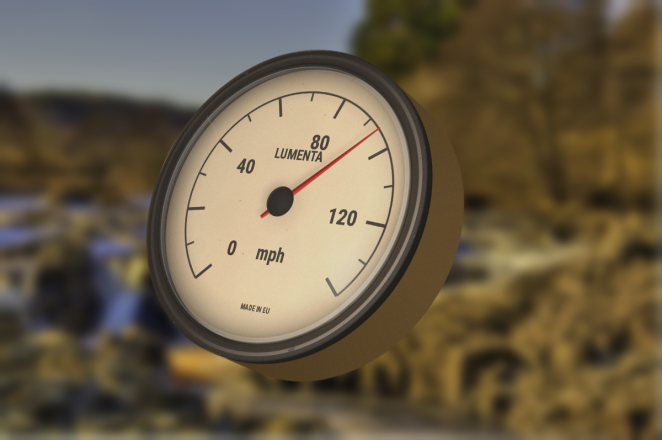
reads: value=95 unit=mph
